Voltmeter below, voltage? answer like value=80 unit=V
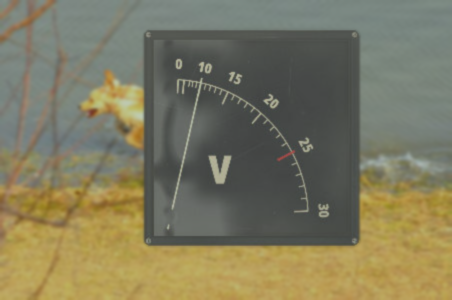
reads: value=10 unit=V
